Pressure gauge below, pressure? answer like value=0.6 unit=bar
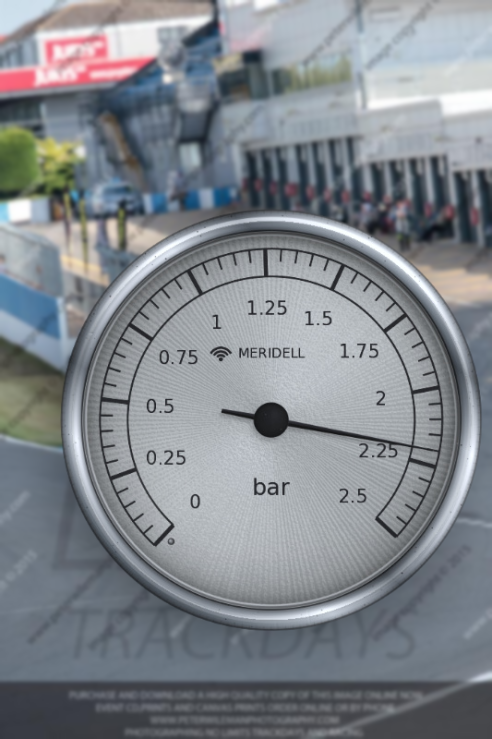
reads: value=2.2 unit=bar
